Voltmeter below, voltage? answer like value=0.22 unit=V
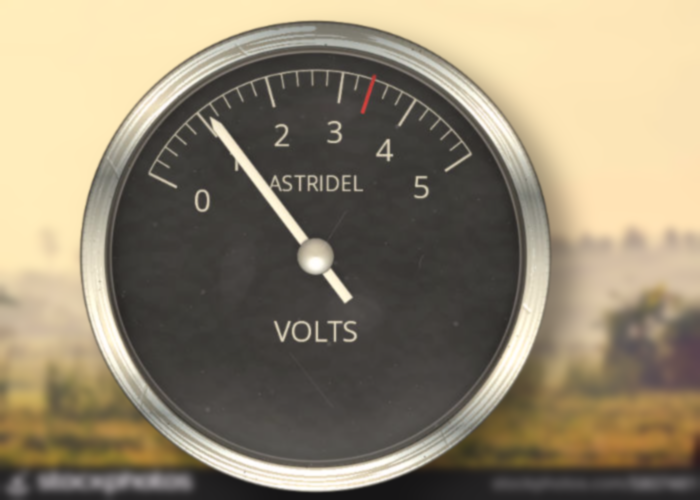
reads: value=1.1 unit=V
